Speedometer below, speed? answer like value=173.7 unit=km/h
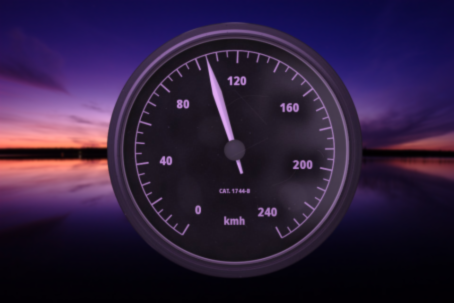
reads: value=105 unit=km/h
